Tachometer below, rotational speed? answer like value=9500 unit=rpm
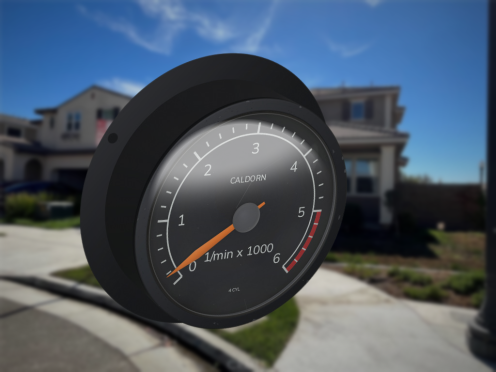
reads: value=200 unit=rpm
